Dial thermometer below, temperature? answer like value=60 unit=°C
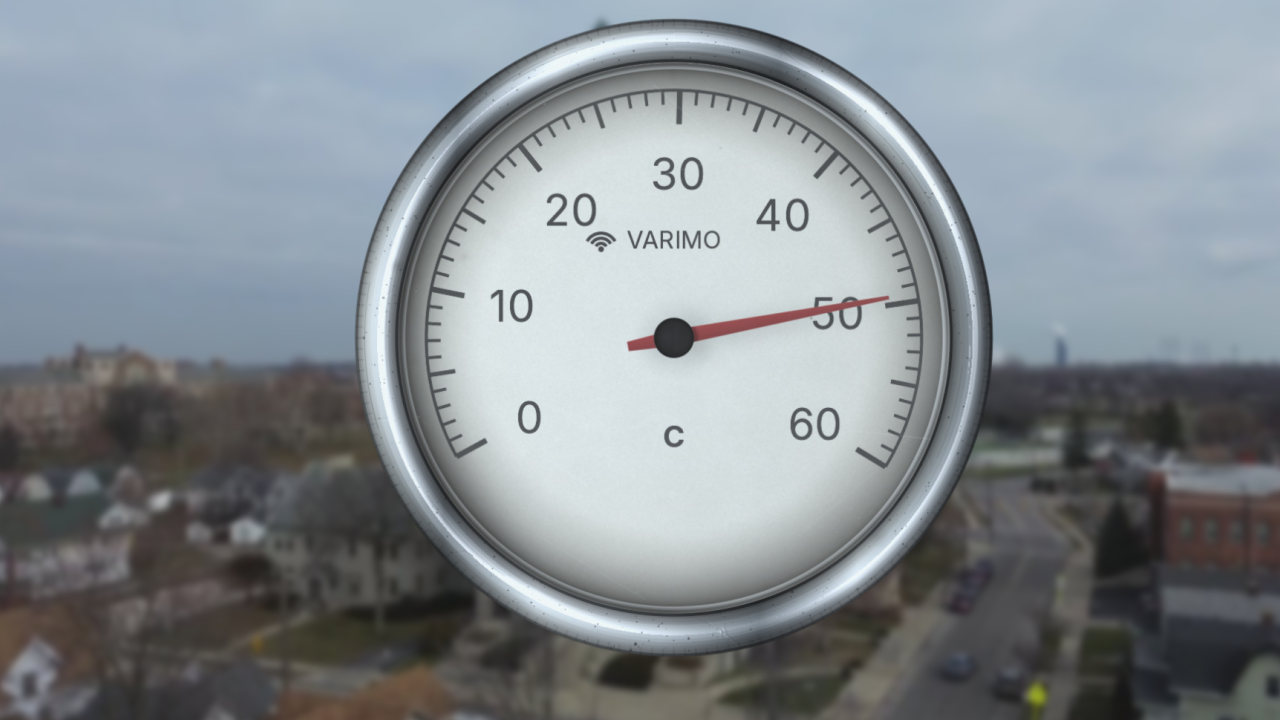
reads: value=49.5 unit=°C
